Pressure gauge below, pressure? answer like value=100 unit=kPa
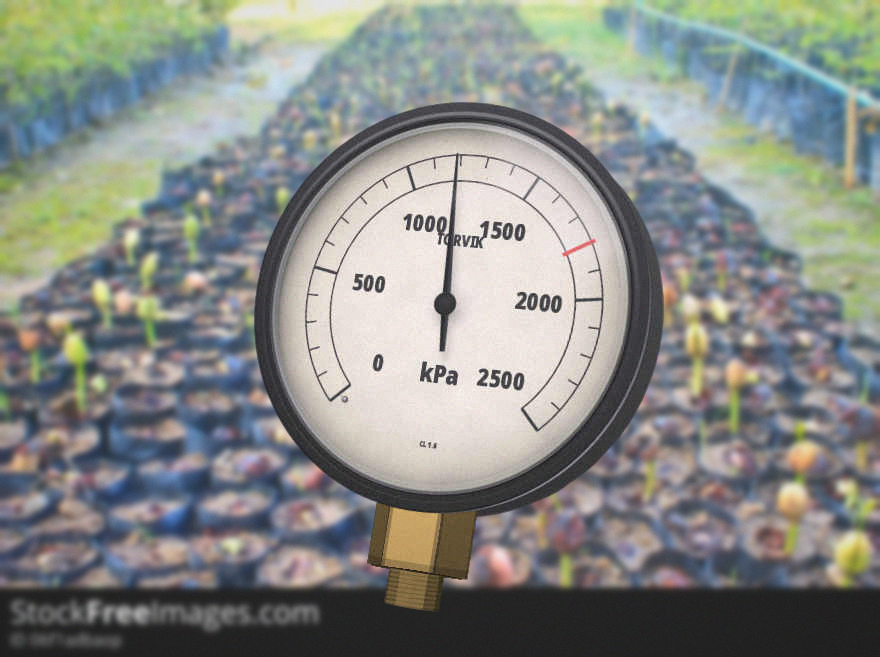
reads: value=1200 unit=kPa
